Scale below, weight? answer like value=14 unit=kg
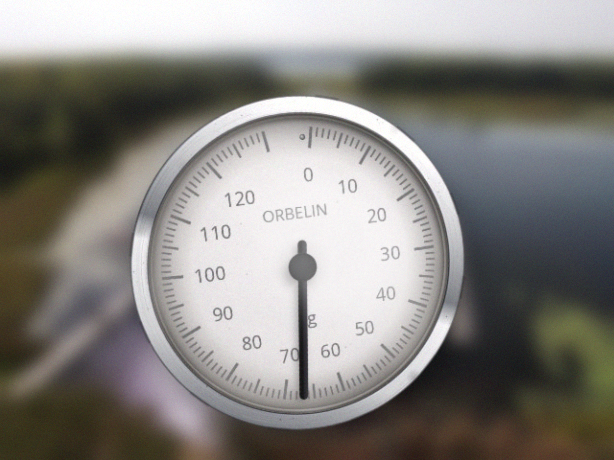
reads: value=67 unit=kg
